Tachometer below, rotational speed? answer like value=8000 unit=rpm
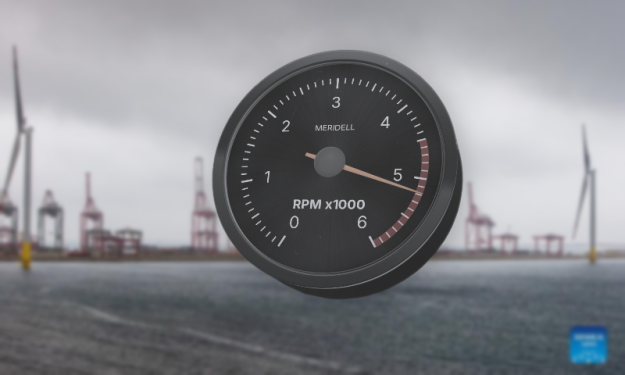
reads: value=5200 unit=rpm
